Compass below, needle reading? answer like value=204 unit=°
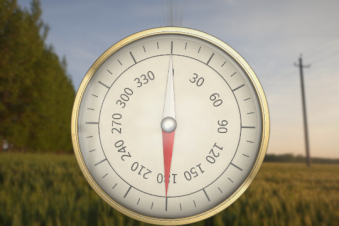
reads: value=180 unit=°
